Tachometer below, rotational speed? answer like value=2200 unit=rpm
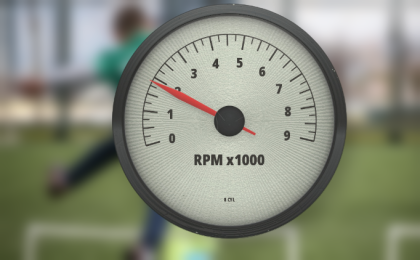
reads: value=1875 unit=rpm
